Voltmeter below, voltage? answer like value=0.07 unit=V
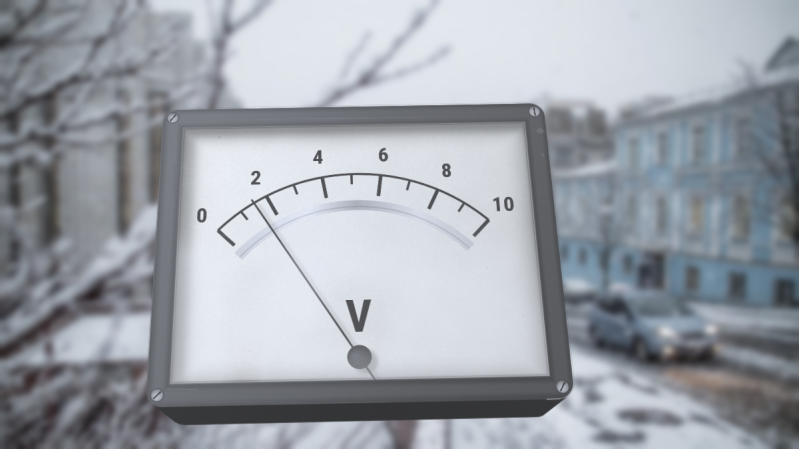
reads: value=1.5 unit=V
